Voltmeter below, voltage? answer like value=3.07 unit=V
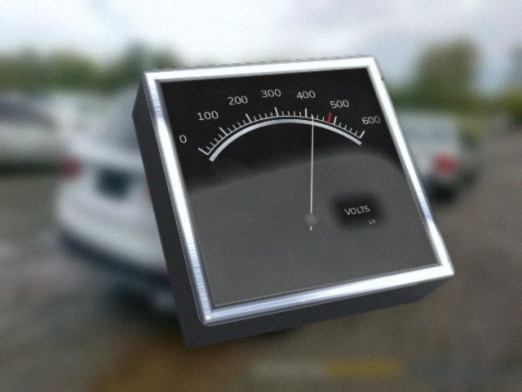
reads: value=420 unit=V
